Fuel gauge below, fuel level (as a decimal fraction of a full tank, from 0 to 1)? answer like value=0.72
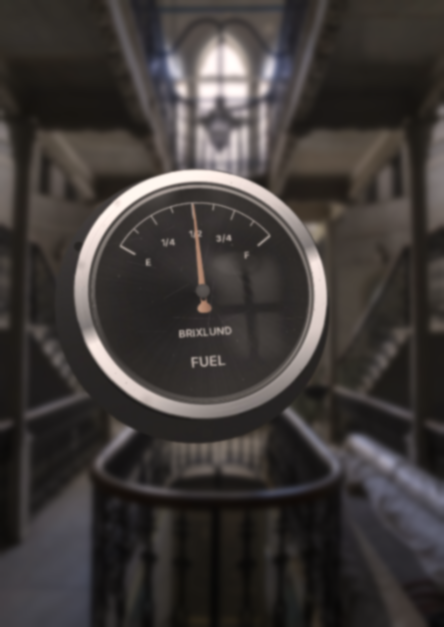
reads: value=0.5
